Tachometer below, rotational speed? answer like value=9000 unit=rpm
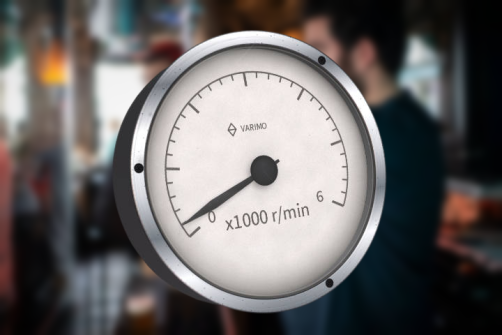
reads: value=200 unit=rpm
